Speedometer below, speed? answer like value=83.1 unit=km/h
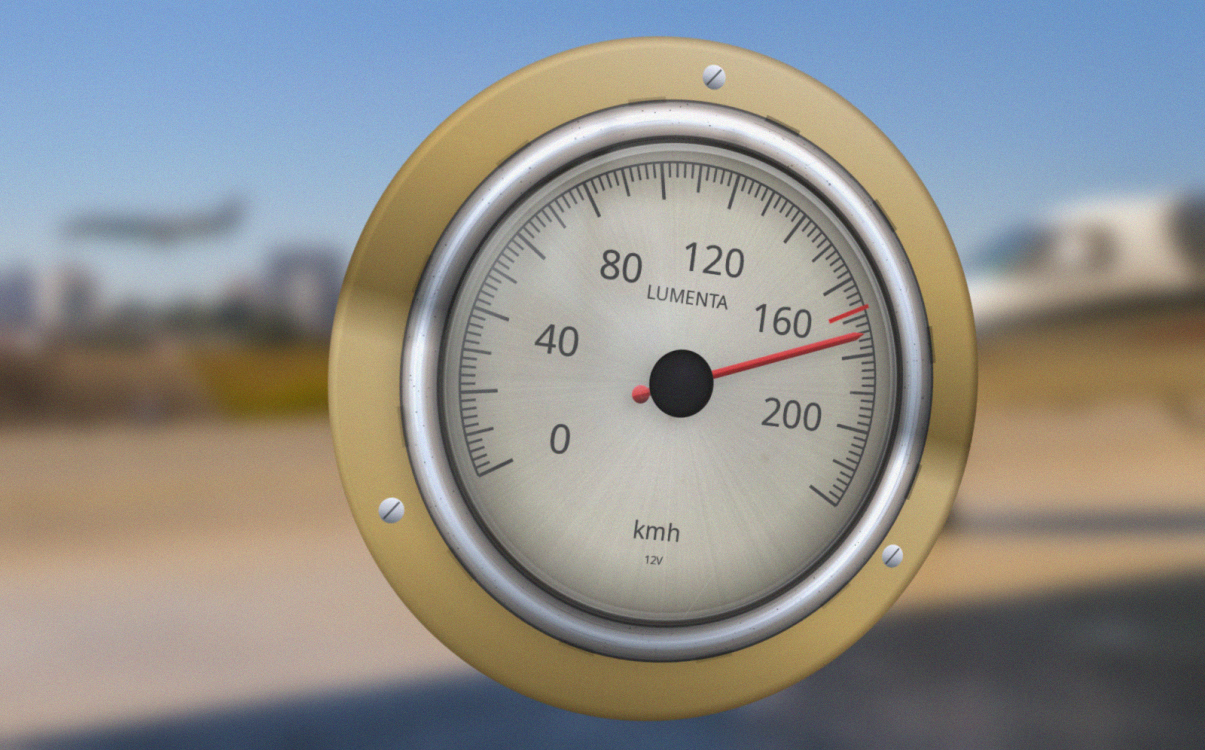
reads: value=174 unit=km/h
